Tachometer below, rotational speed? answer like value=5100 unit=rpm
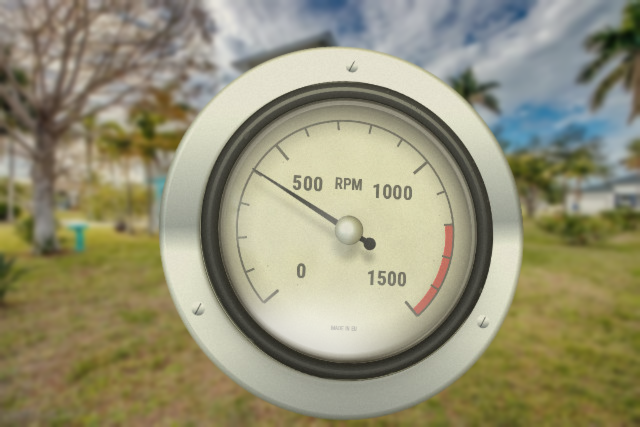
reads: value=400 unit=rpm
